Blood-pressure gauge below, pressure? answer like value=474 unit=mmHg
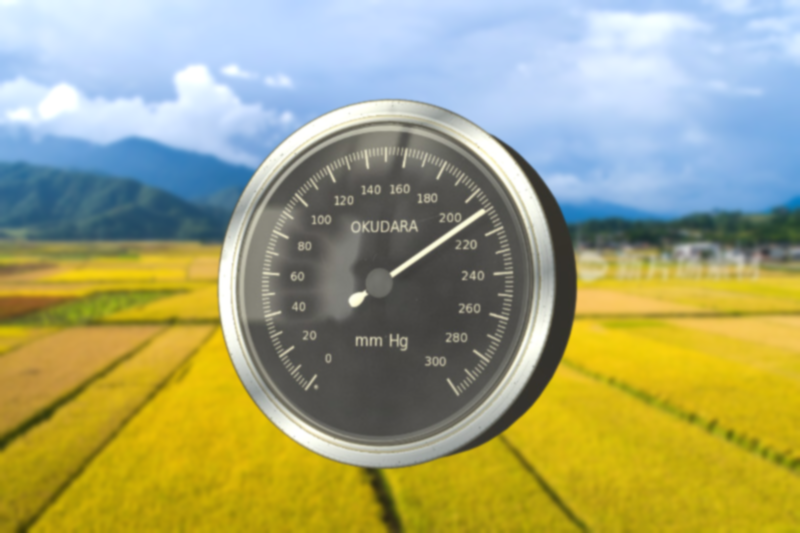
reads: value=210 unit=mmHg
